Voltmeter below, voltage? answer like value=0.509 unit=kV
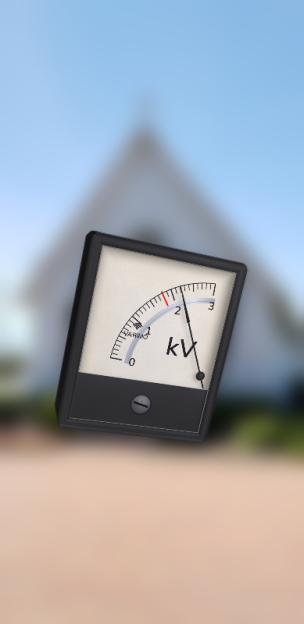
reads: value=2.2 unit=kV
